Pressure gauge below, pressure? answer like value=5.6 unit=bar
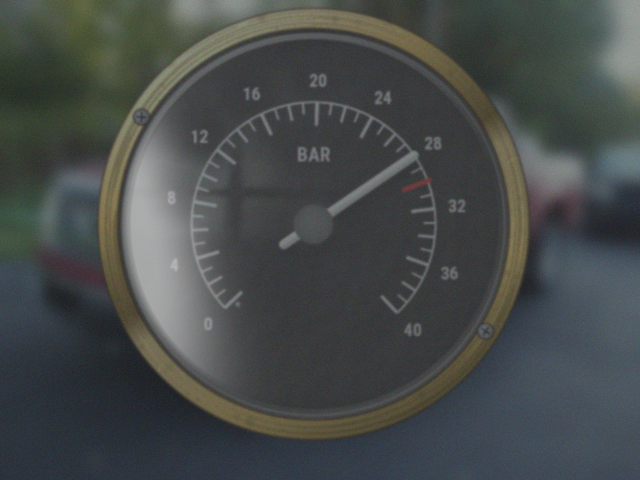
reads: value=28 unit=bar
